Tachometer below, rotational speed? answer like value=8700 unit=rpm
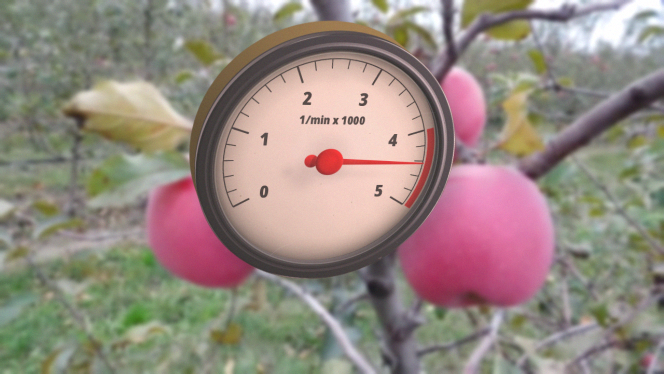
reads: value=4400 unit=rpm
